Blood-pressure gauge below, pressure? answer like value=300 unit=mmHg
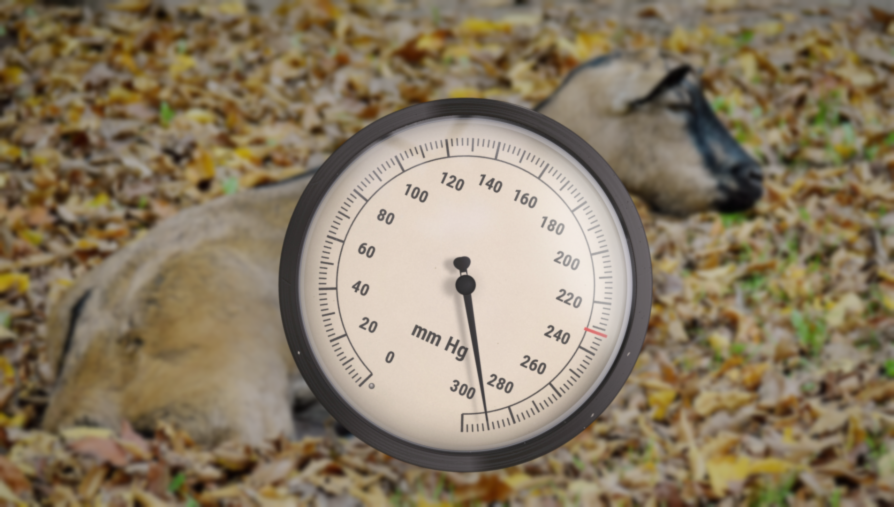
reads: value=290 unit=mmHg
